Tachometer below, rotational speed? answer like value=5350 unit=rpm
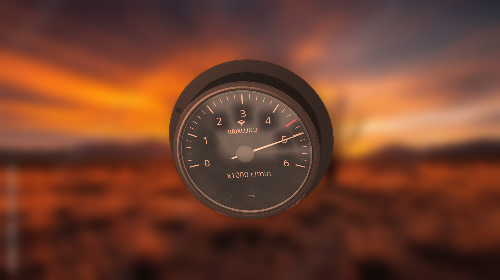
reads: value=5000 unit=rpm
